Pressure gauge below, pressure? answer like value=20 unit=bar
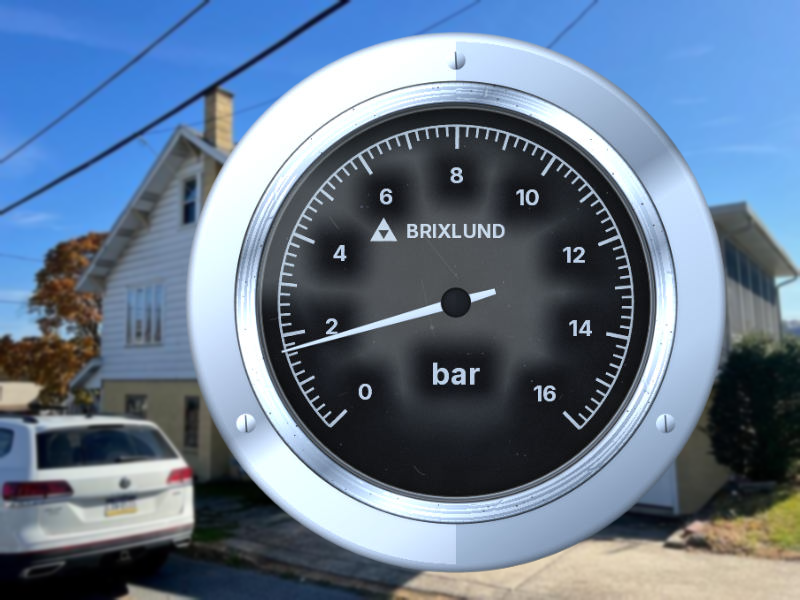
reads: value=1.7 unit=bar
